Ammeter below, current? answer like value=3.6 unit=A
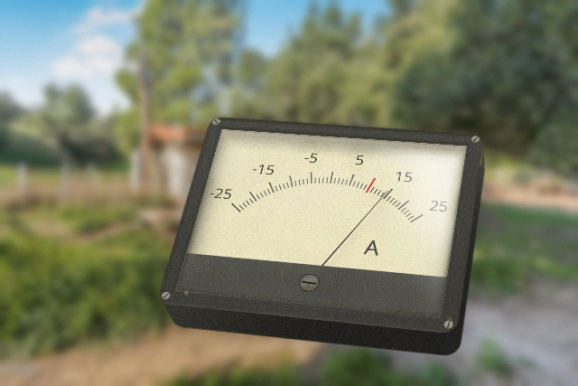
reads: value=15 unit=A
